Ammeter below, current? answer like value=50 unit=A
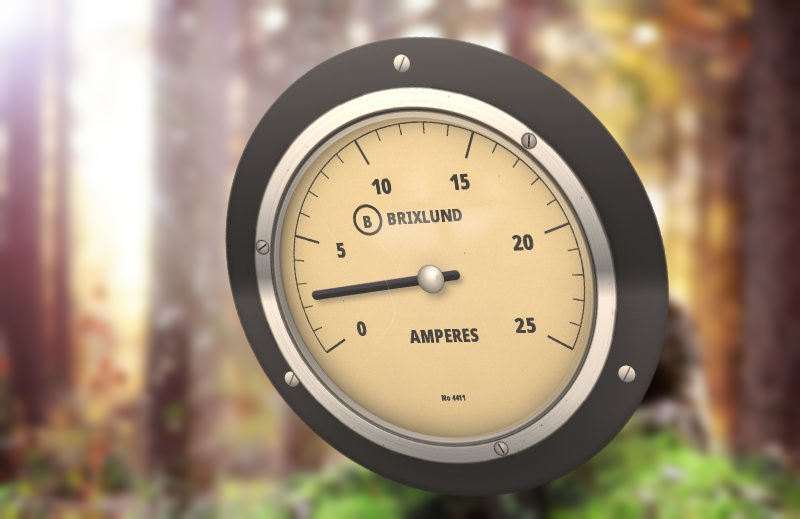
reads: value=2.5 unit=A
